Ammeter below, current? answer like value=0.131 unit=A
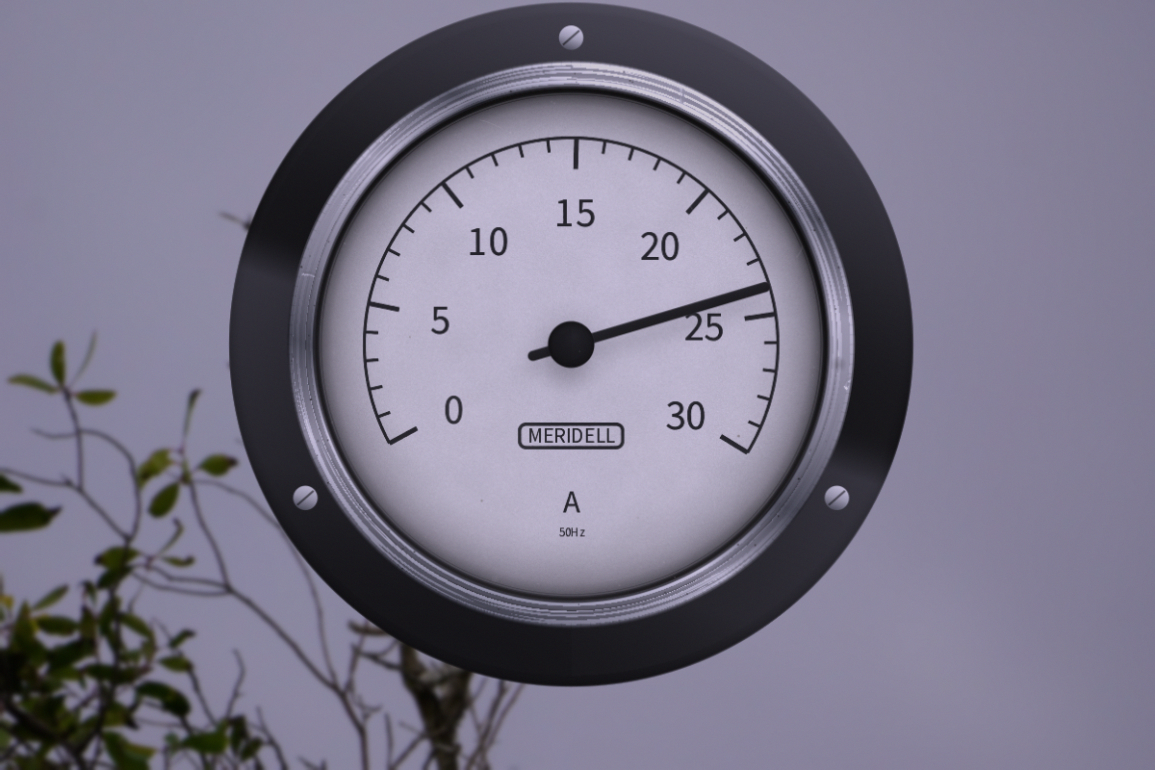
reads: value=24 unit=A
